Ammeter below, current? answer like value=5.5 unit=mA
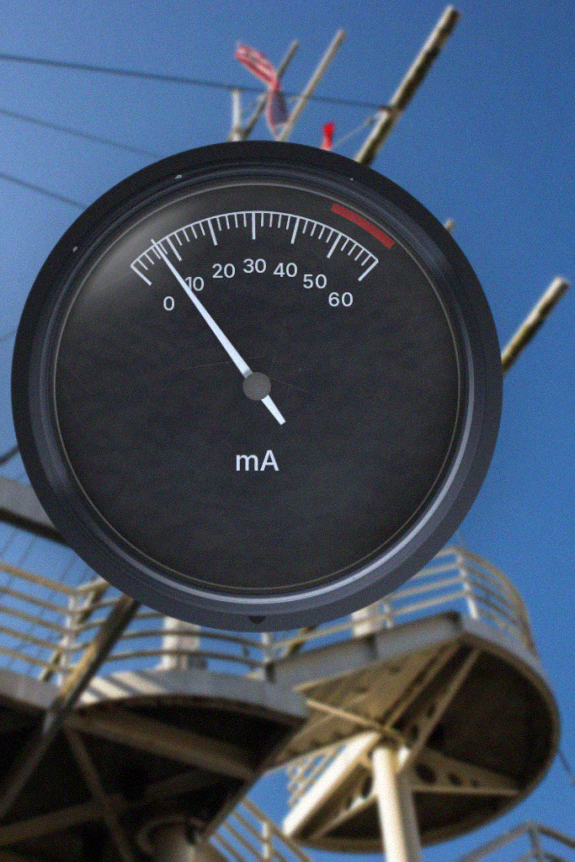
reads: value=7 unit=mA
